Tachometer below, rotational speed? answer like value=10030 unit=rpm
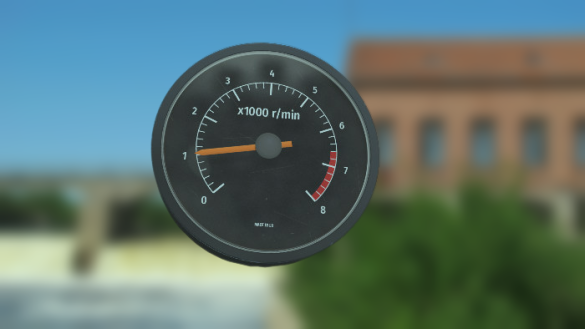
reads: value=1000 unit=rpm
